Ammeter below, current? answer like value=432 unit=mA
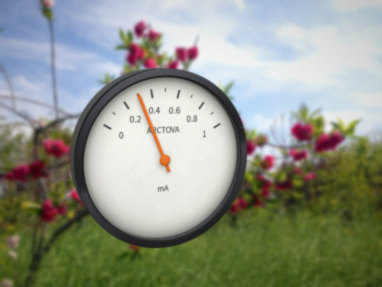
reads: value=0.3 unit=mA
